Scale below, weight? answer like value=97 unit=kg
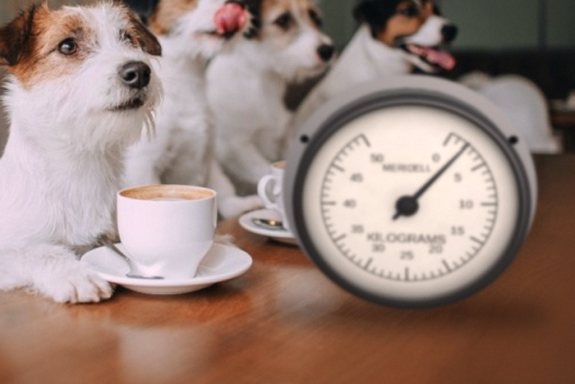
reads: value=2 unit=kg
